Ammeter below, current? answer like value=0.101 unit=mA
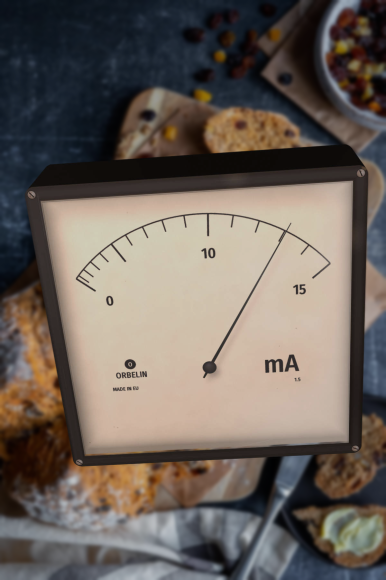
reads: value=13 unit=mA
